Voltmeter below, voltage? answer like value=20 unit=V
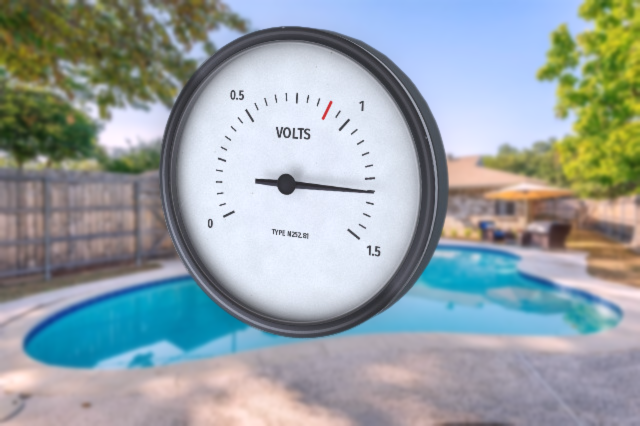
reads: value=1.3 unit=V
